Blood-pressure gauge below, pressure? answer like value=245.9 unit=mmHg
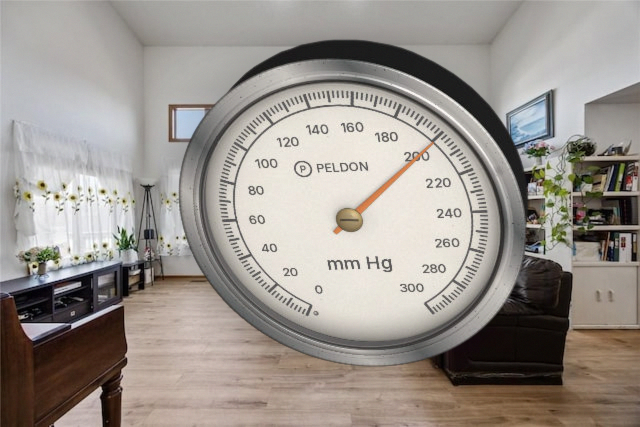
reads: value=200 unit=mmHg
